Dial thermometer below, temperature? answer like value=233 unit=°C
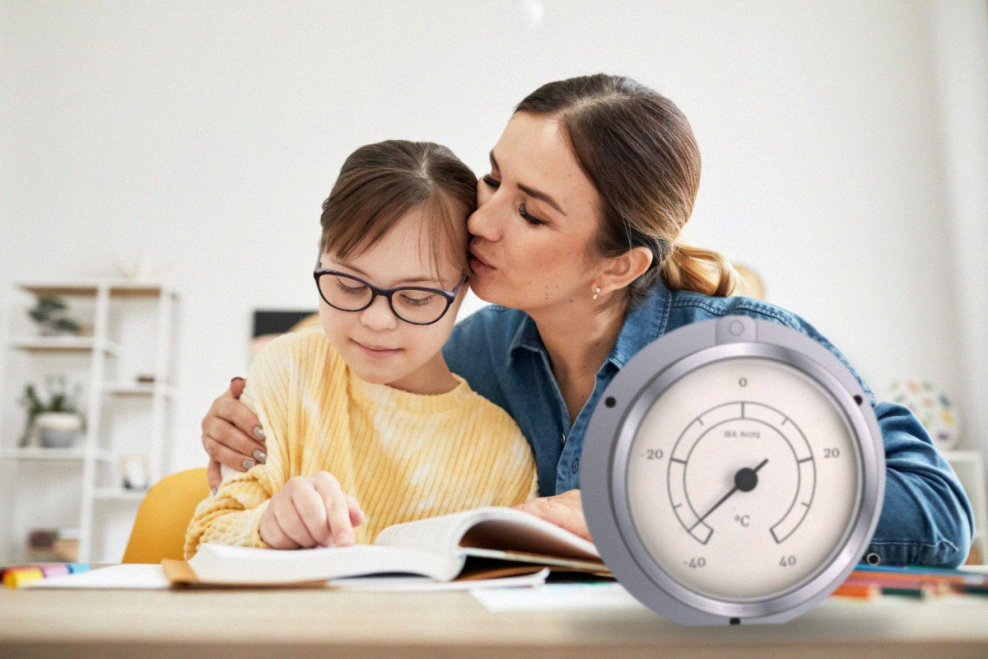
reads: value=-35 unit=°C
